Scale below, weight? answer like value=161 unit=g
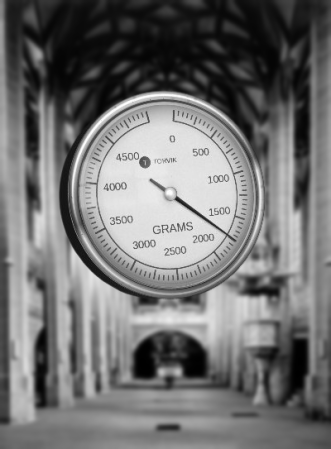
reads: value=1750 unit=g
